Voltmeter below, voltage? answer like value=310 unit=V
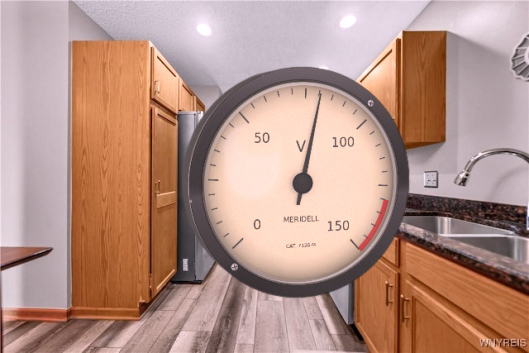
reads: value=80 unit=V
